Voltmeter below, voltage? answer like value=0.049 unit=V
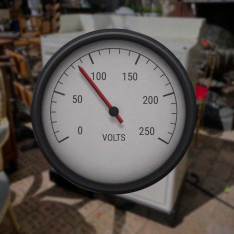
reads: value=85 unit=V
